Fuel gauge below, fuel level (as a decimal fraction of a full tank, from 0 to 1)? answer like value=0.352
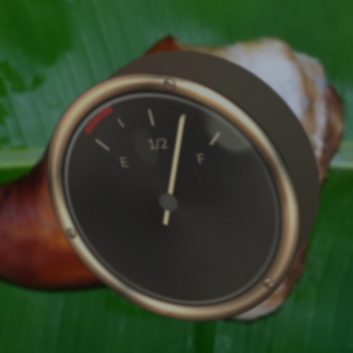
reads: value=0.75
